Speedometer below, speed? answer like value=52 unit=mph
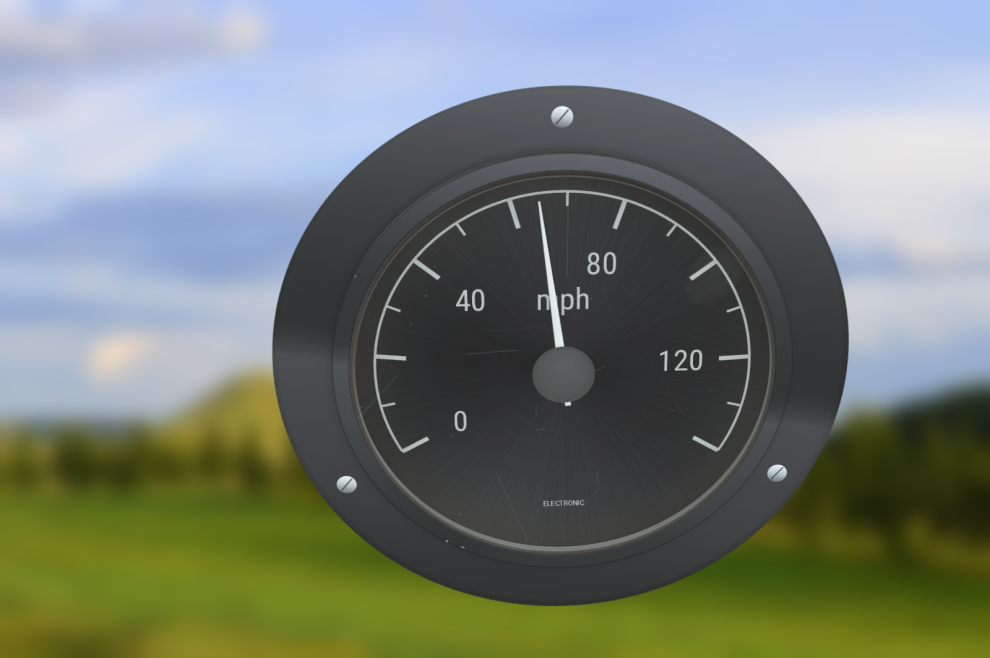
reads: value=65 unit=mph
